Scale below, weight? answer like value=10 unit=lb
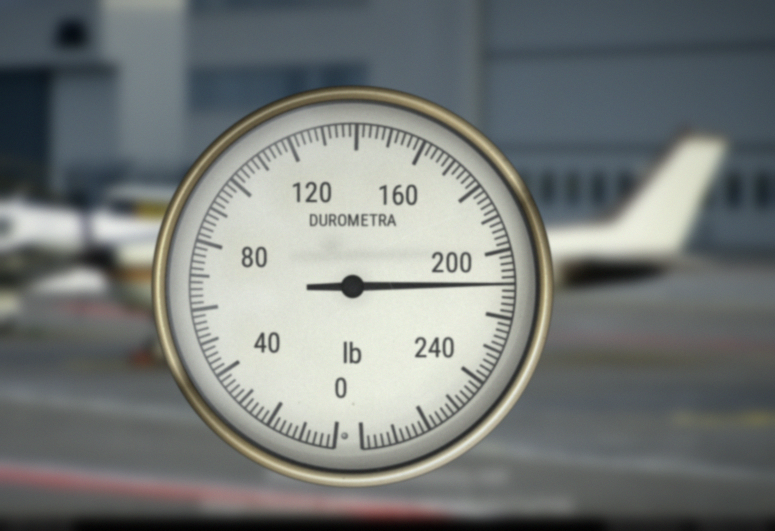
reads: value=210 unit=lb
